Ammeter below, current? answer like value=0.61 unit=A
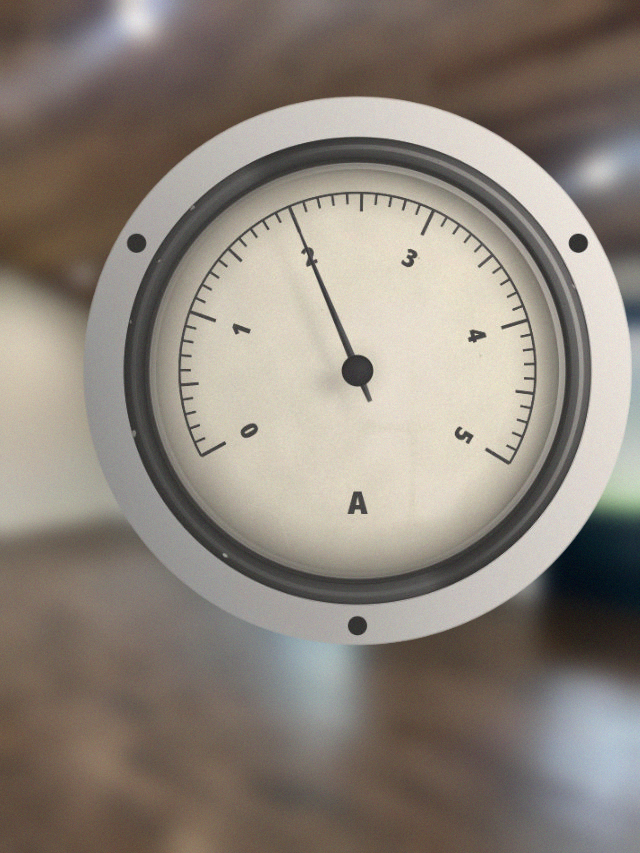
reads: value=2 unit=A
